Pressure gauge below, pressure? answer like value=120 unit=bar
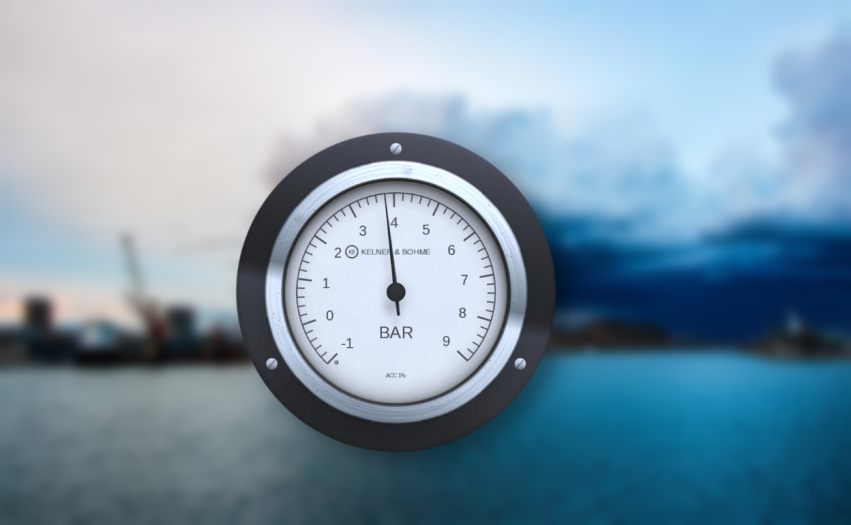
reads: value=3.8 unit=bar
